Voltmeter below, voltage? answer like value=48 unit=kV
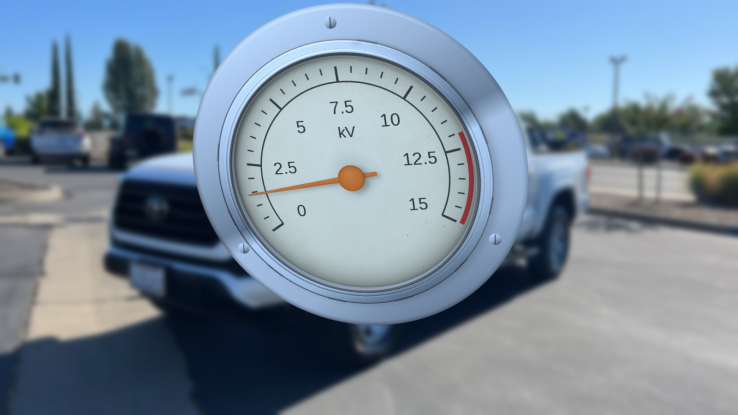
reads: value=1.5 unit=kV
